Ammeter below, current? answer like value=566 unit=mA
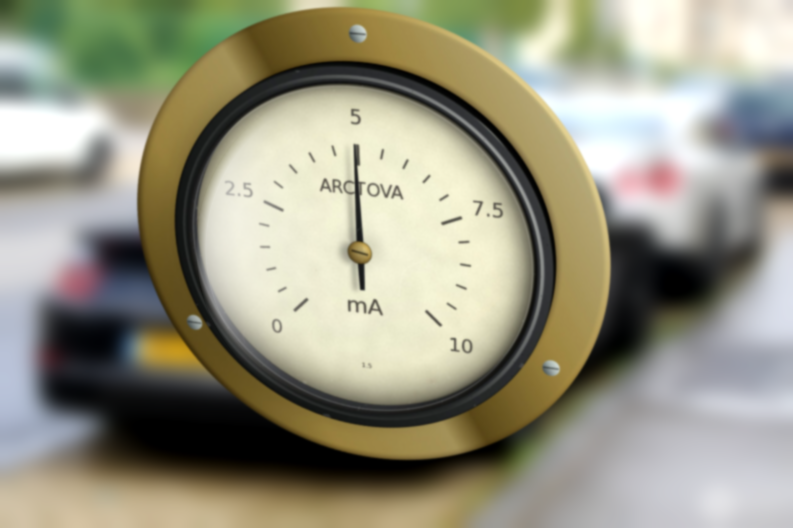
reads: value=5 unit=mA
